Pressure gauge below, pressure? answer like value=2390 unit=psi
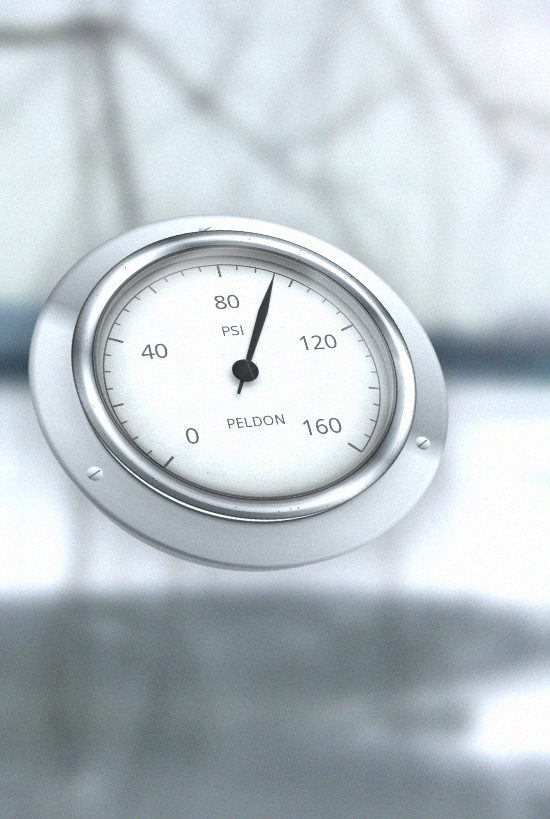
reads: value=95 unit=psi
